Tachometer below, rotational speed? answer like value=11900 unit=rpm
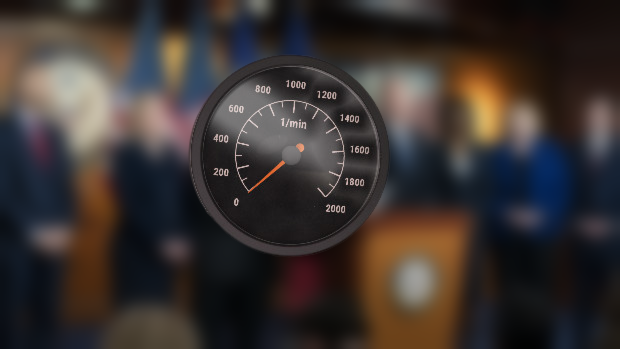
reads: value=0 unit=rpm
